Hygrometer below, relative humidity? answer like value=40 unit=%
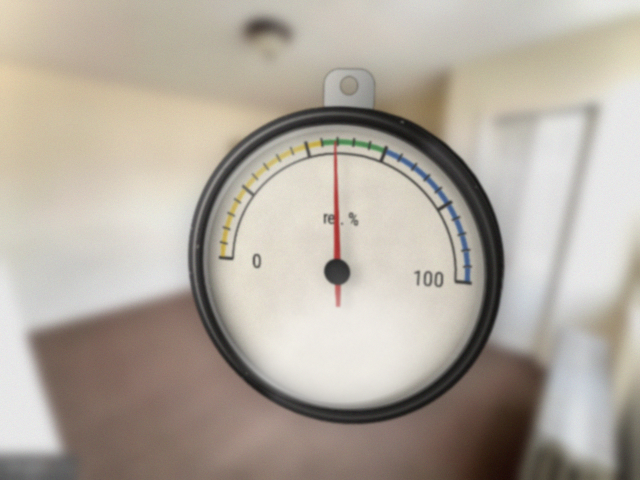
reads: value=48 unit=%
